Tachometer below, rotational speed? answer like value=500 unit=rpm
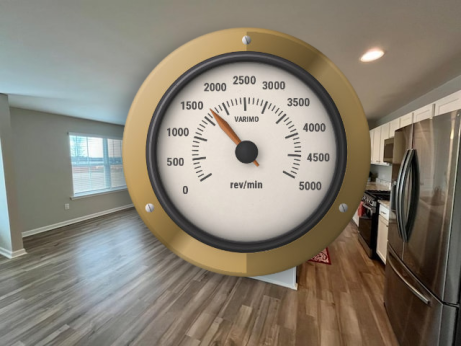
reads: value=1700 unit=rpm
